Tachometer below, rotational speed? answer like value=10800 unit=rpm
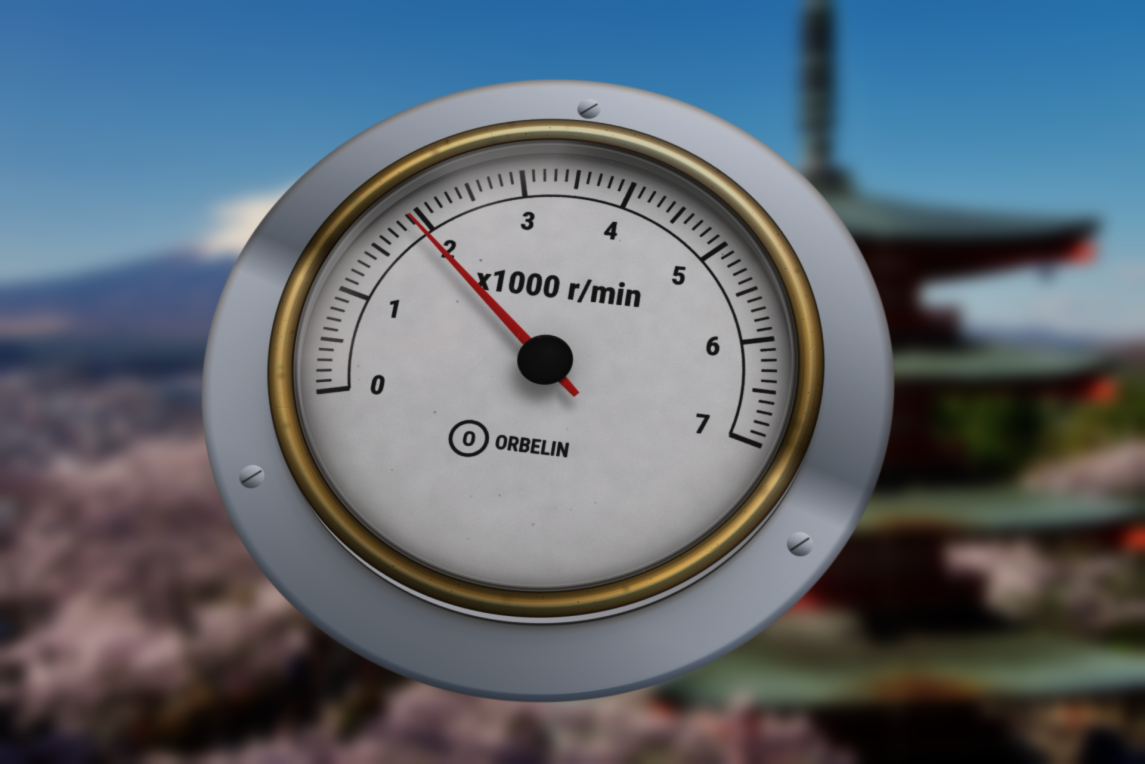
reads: value=1900 unit=rpm
